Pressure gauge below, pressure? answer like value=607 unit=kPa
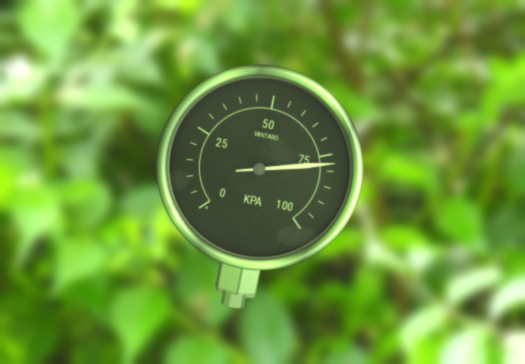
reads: value=77.5 unit=kPa
